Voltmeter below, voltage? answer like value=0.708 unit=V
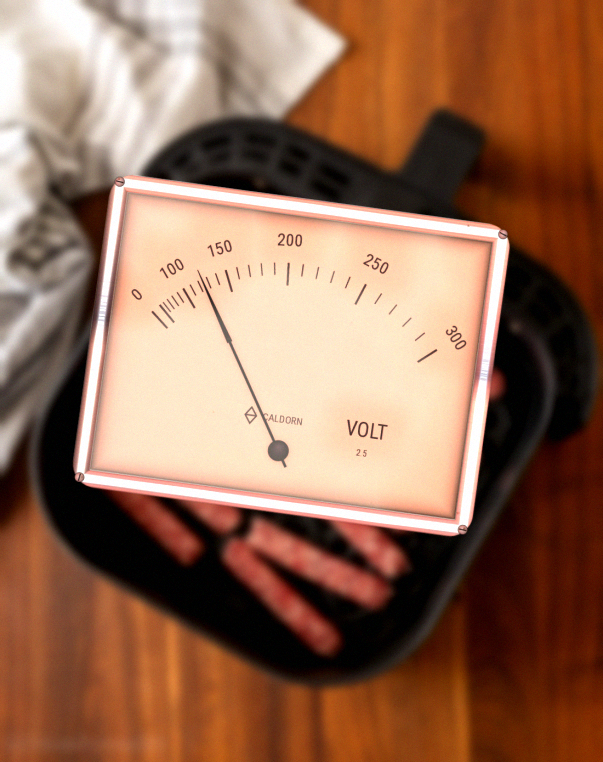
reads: value=125 unit=V
